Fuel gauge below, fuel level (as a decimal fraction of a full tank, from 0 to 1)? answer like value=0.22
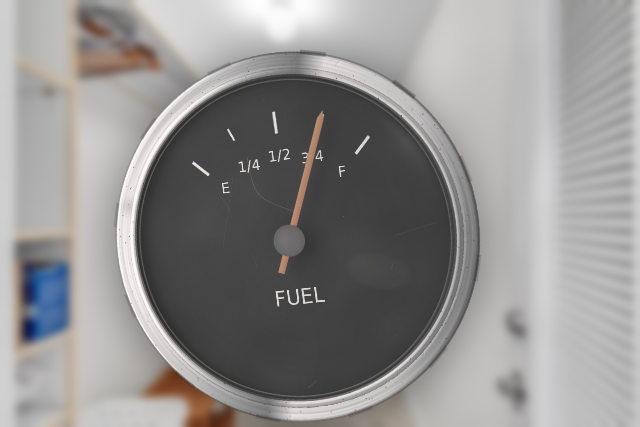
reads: value=0.75
